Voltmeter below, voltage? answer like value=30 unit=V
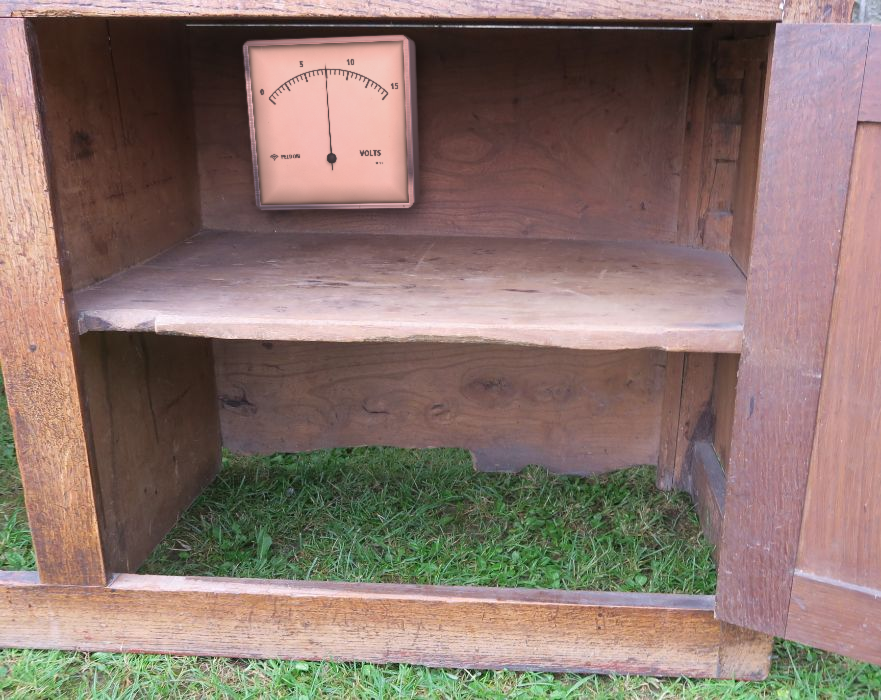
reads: value=7.5 unit=V
